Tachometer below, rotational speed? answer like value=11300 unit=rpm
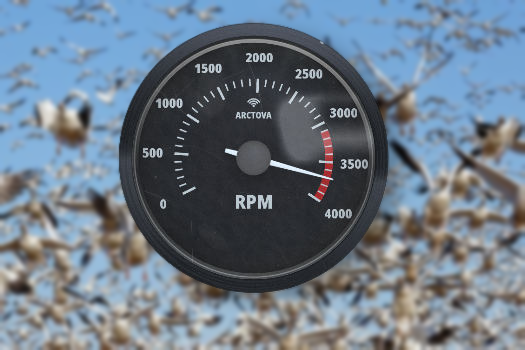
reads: value=3700 unit=rpm
